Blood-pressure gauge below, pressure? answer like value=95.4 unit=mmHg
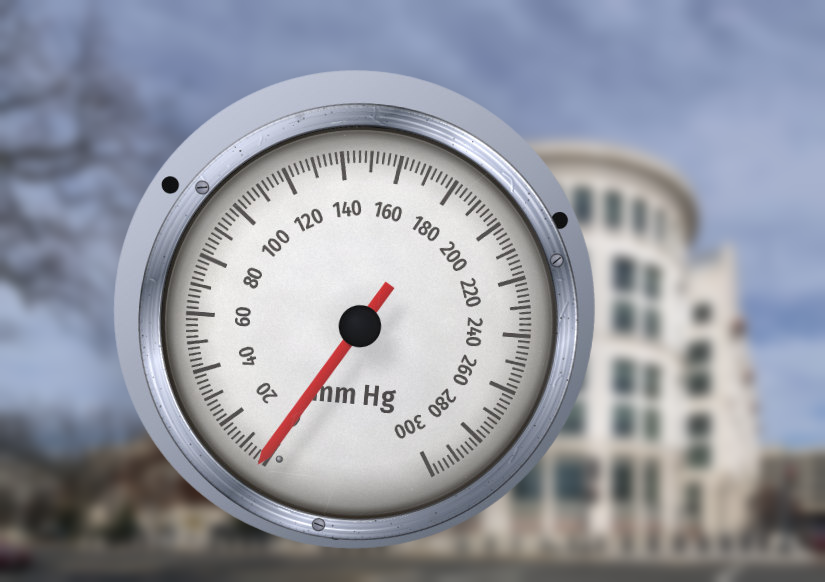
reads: value=2 unit=mmHg
